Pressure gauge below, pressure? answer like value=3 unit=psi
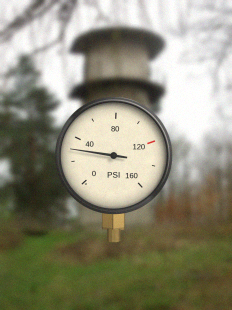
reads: value=30 unit=psi
